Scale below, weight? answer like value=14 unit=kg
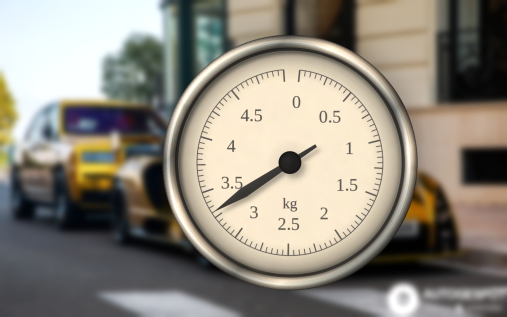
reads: value=3.3 unit=kg
